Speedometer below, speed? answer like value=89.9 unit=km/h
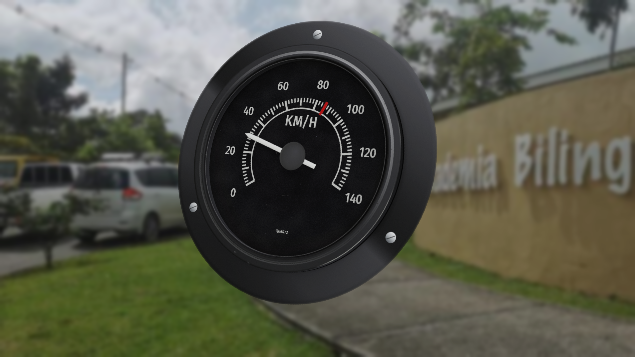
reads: value=30 unit=km/h
